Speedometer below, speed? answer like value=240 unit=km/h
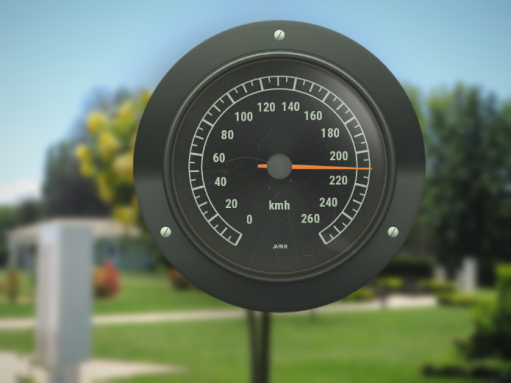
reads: value=210 unit=km/h
